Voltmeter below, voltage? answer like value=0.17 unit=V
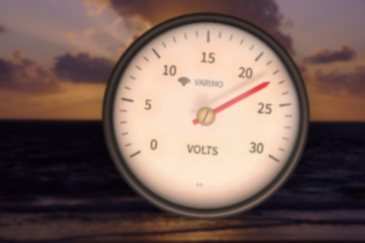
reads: value=22.5 unit=V
